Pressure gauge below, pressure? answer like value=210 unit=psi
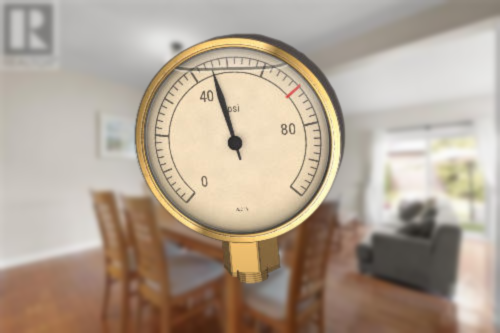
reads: value=46 unit=psi
